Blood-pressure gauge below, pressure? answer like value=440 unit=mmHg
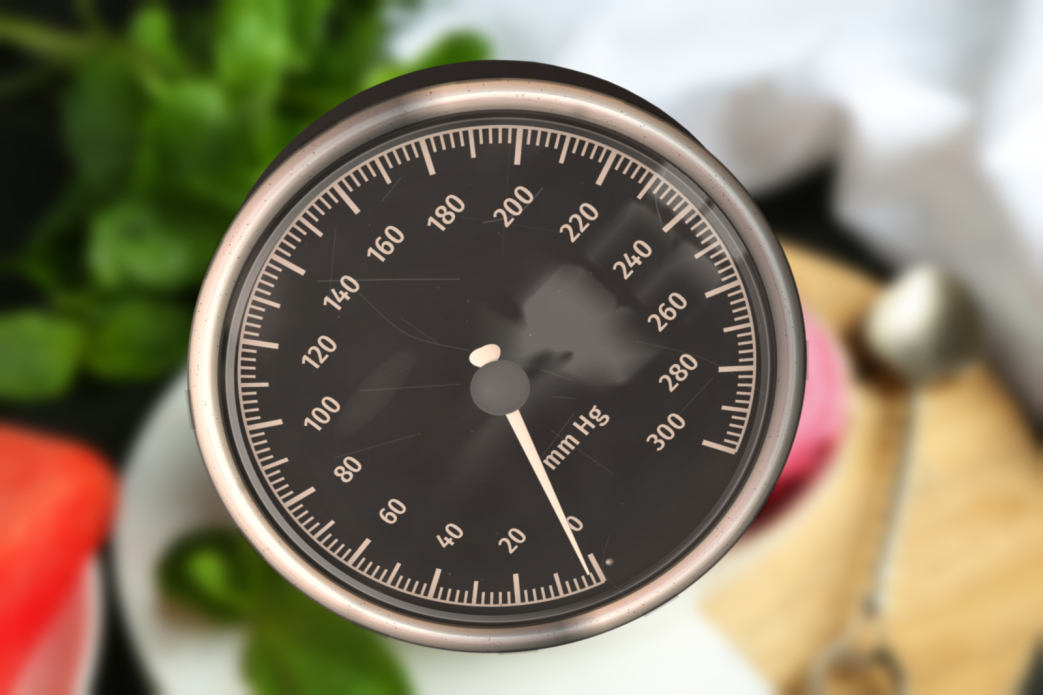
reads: value=2 unit=mmHg
